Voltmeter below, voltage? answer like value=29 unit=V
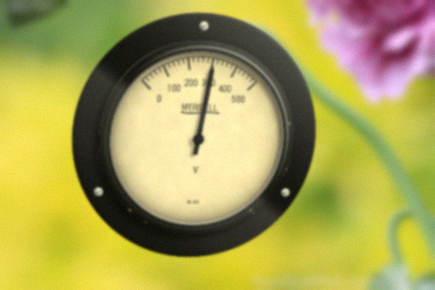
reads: value=300 unit=V
